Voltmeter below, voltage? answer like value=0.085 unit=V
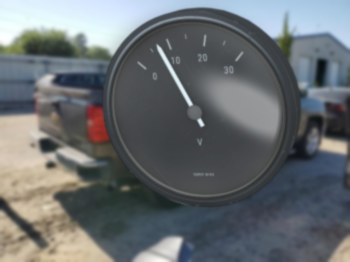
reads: value=7.5 unit=V
